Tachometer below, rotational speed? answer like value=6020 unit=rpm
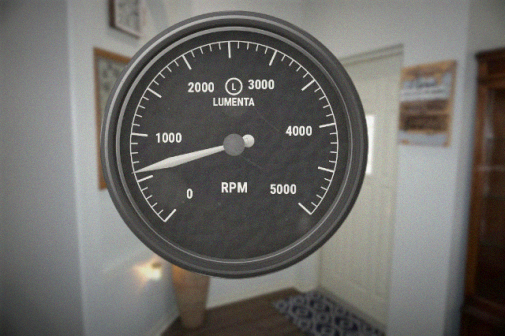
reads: value=600 unit=rpm
